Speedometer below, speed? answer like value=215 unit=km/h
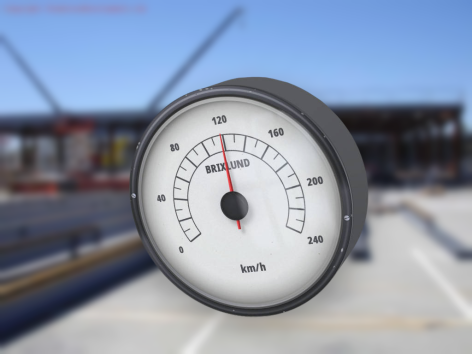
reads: value=120 unit=km/h
